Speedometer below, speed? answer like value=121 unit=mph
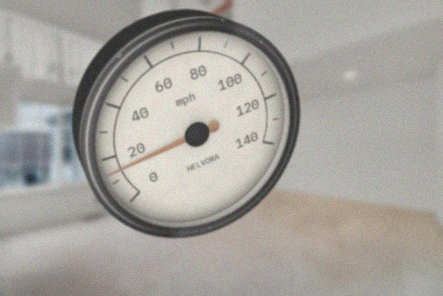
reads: value=15 unit=mph
